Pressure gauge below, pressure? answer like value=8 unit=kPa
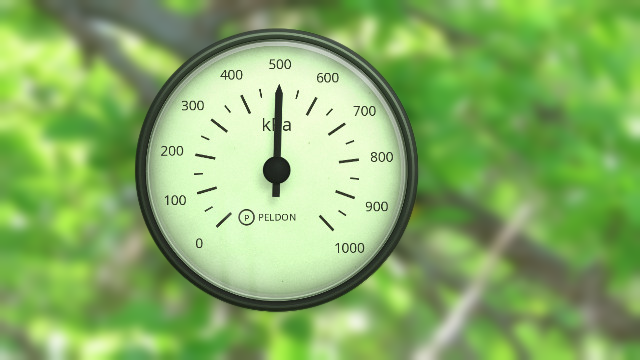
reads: value=500 unit=kPa
